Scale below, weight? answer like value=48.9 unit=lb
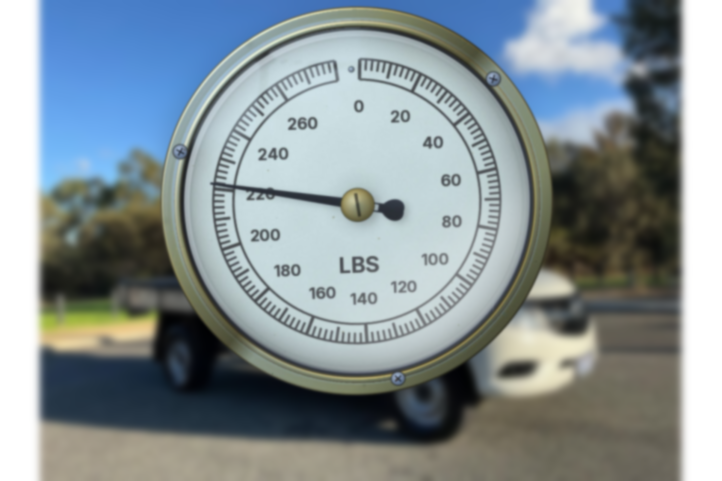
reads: value=222 unit=lb
